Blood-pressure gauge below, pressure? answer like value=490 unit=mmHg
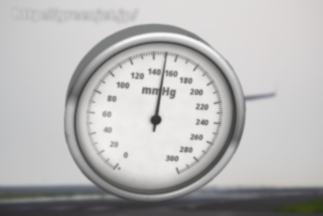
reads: value=150 unit=mmHg
